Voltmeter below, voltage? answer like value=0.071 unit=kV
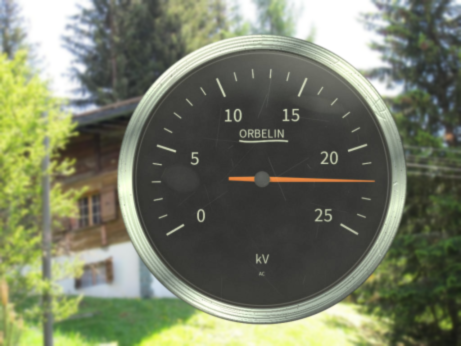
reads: value=22 unit=kV
